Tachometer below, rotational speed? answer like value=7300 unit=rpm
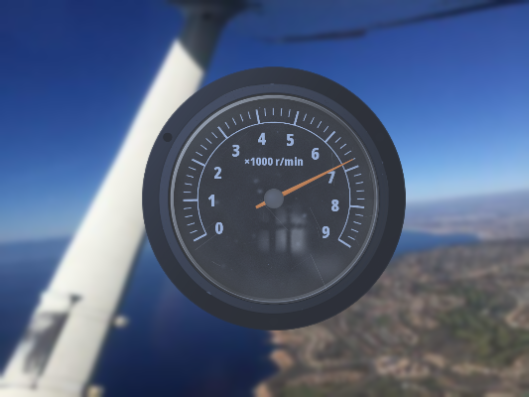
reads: value=6800 unit=rpm
